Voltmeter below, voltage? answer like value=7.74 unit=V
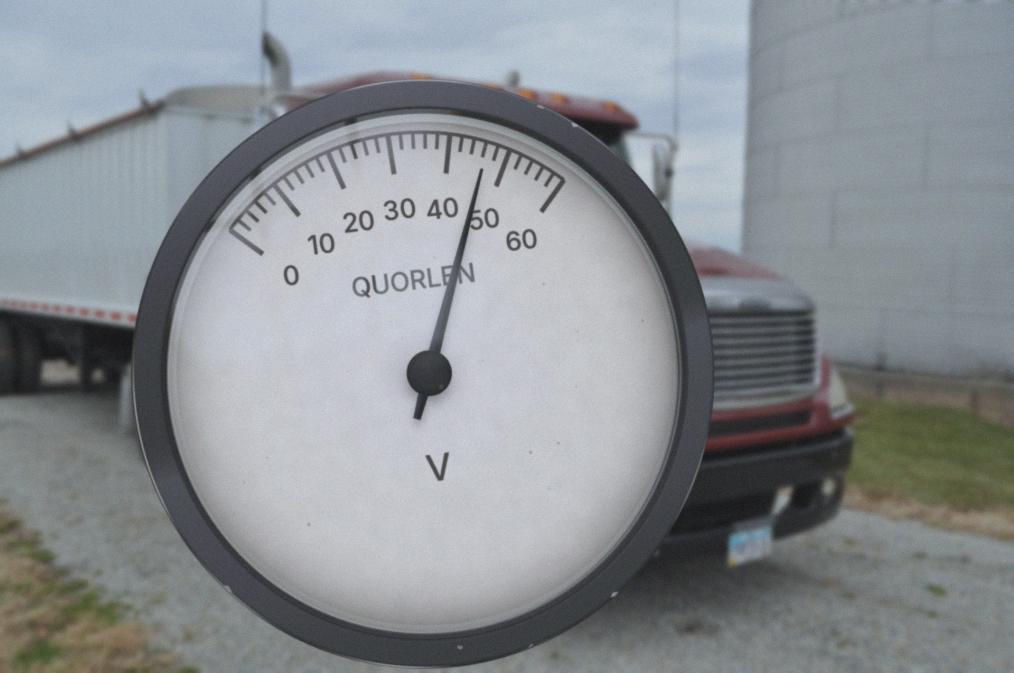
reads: value=46 unit=V
